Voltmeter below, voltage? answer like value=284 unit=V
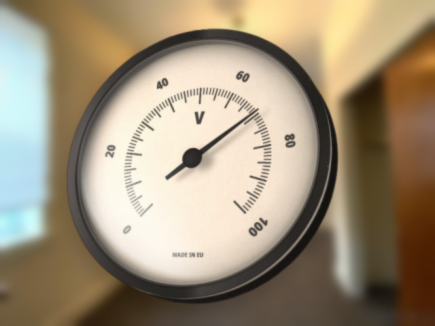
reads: value=70 unit=V
